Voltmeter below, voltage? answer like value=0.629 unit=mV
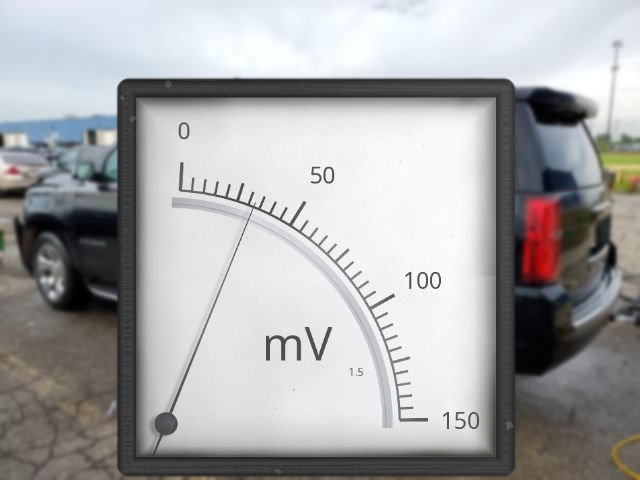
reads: value=32.5 unit=mV
